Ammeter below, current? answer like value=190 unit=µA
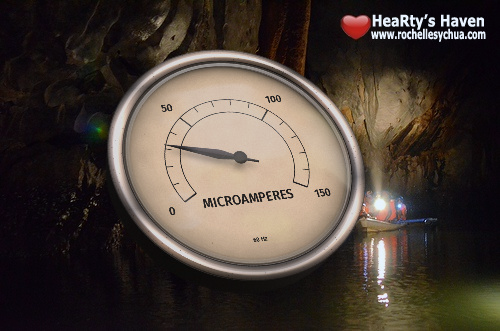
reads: value=30 unit=µA
